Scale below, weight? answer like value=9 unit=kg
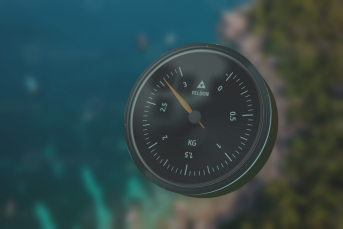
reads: value=2.8 unit=kg
